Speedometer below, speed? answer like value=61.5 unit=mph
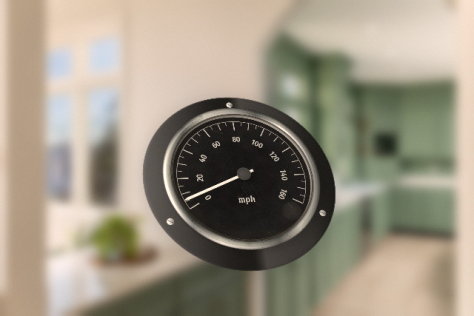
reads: value=5 unit=mph
